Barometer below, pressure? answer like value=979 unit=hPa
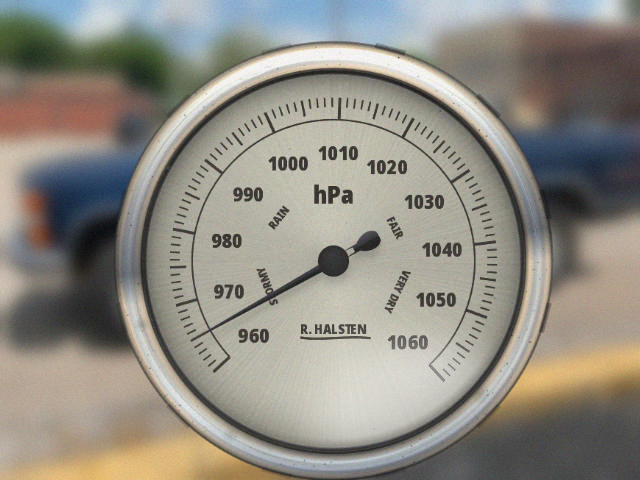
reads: value=965 unit=hPa
